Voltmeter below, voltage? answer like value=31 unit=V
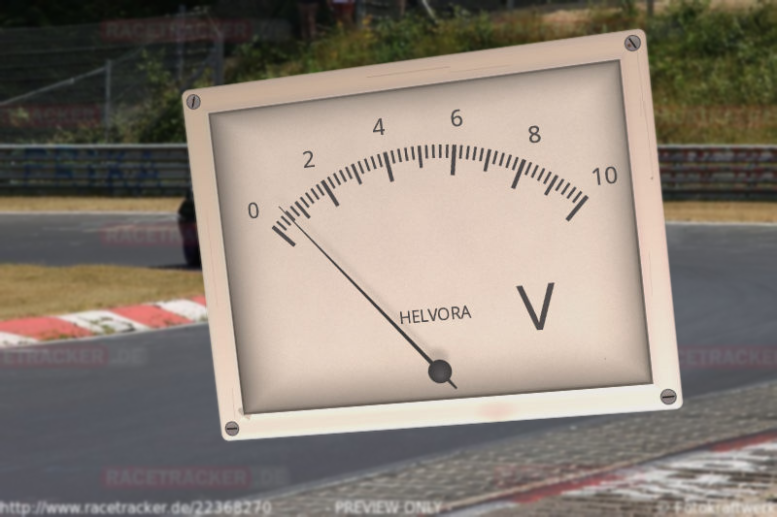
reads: value=0.6 unit=V
